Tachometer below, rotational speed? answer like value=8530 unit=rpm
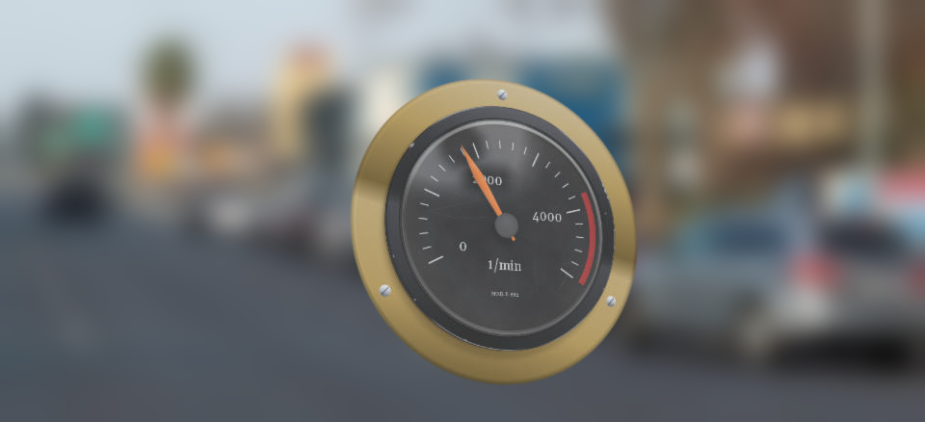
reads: value=1800 unit=rpm
